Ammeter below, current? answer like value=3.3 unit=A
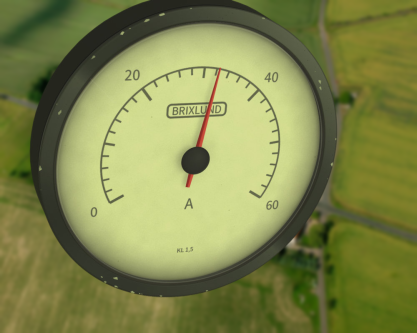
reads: value=32 unit=A
